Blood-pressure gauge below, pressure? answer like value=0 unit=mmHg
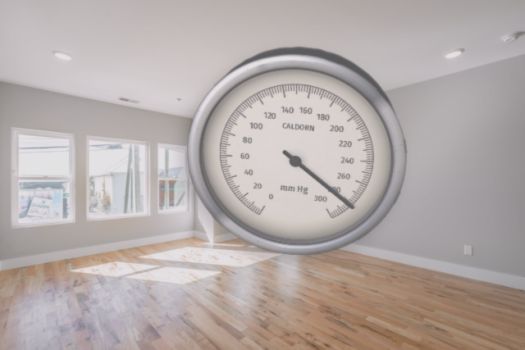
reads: value=280 unit=mmHg
